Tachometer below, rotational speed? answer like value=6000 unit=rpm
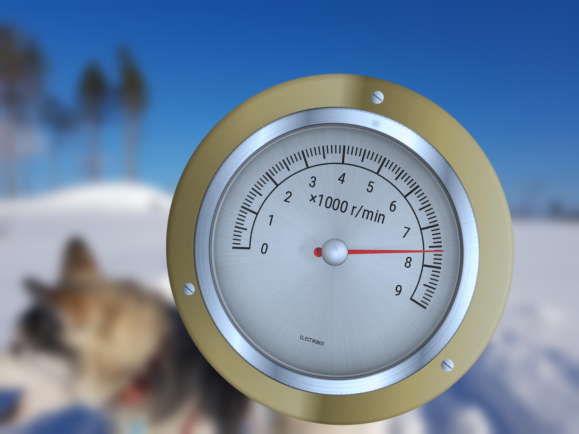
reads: value=7600 unit=rpm
